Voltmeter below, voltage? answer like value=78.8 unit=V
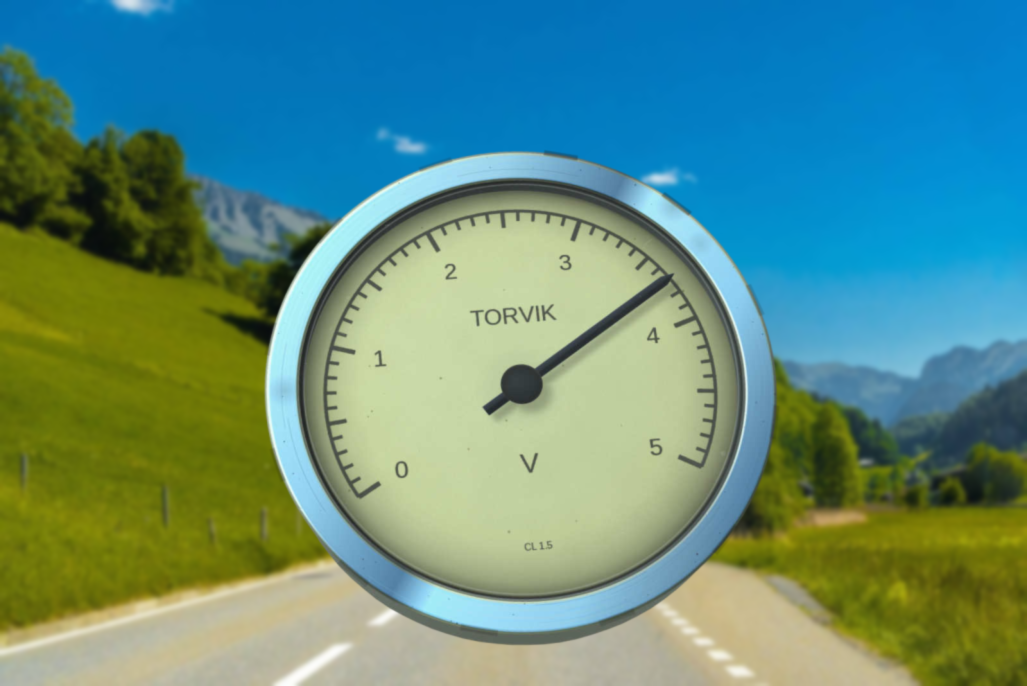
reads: value=3.7 unit=V
